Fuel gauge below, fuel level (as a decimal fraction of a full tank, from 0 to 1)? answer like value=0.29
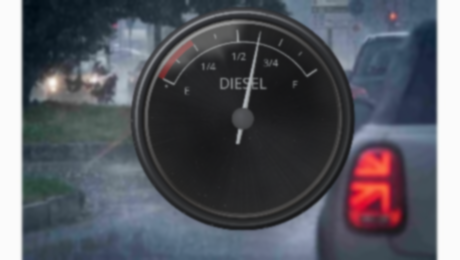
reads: value=0.625
